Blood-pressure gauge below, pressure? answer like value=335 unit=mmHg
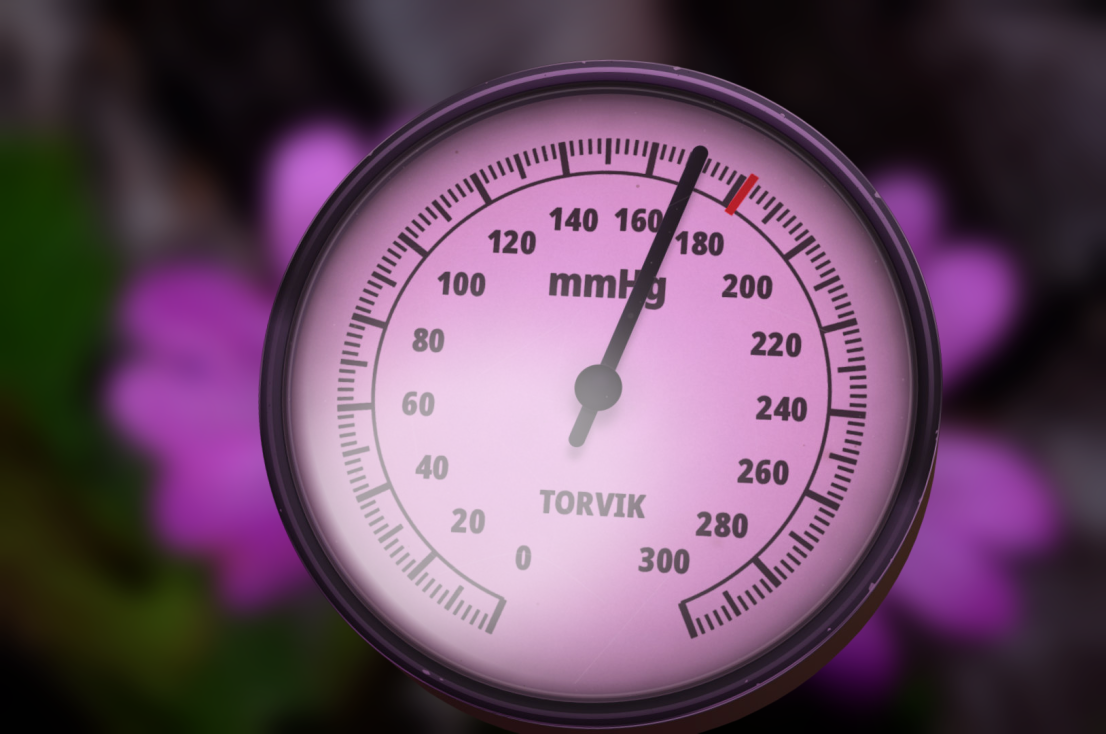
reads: value=170 unit=mmHg
